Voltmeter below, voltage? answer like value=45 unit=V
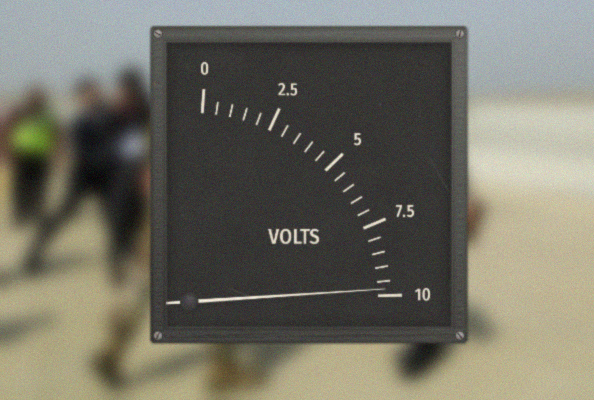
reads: value=9.75 unit=V
